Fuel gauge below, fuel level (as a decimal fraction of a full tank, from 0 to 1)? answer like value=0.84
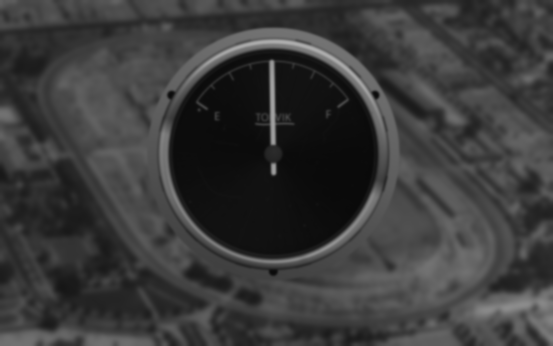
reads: value=0.5
